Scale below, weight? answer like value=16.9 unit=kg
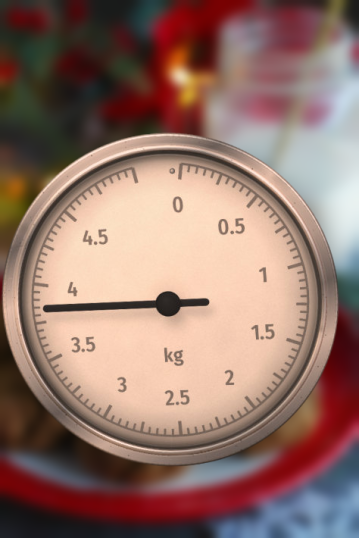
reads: value=3.85 unit=kg
